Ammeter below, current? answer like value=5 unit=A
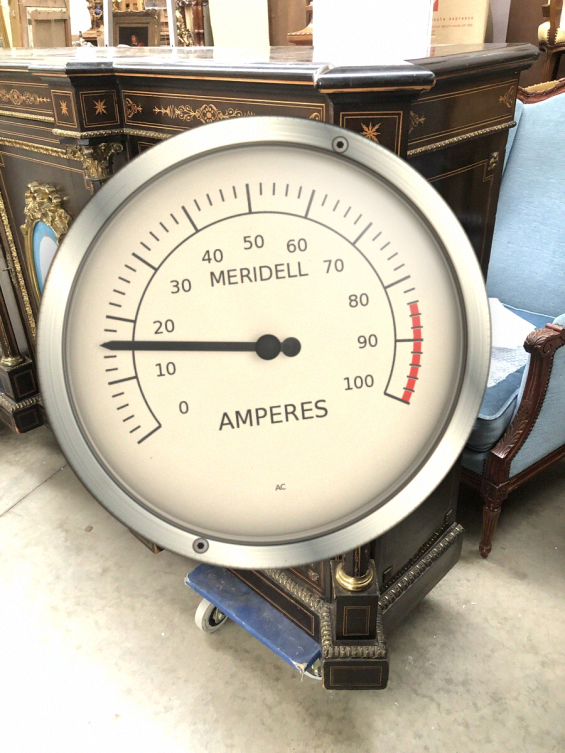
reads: value=16 unit=A
